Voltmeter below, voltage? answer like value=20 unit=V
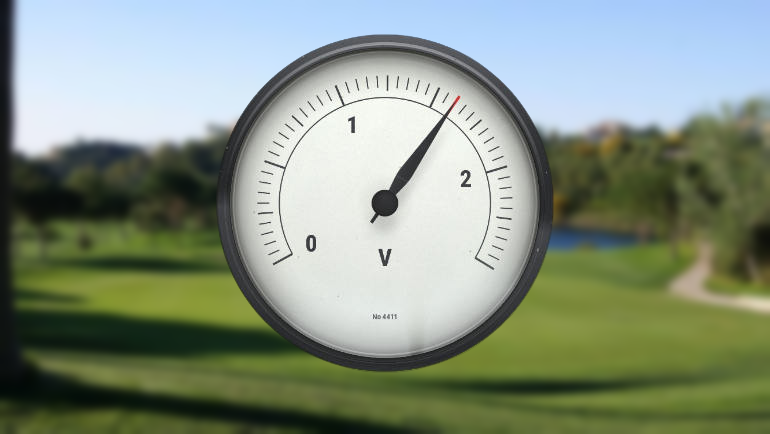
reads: value=1.6 unit=V
